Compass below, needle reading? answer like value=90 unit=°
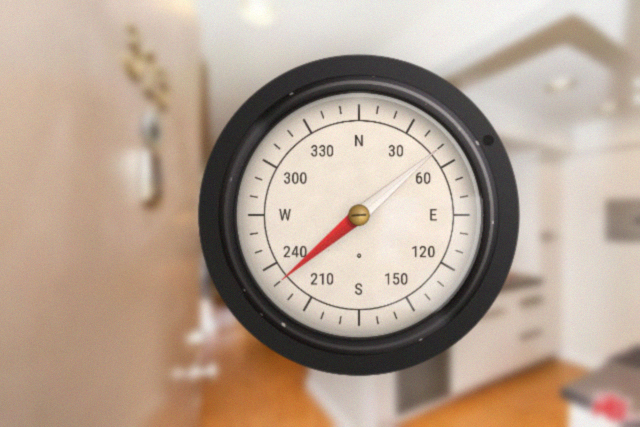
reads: value=230 unit=°
